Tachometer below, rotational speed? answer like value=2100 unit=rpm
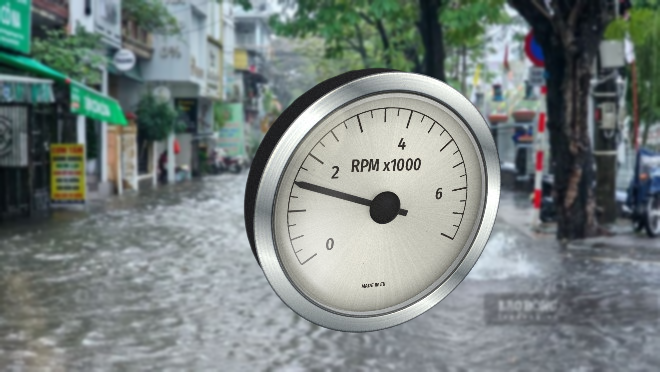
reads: value=1500 unit=rpm
